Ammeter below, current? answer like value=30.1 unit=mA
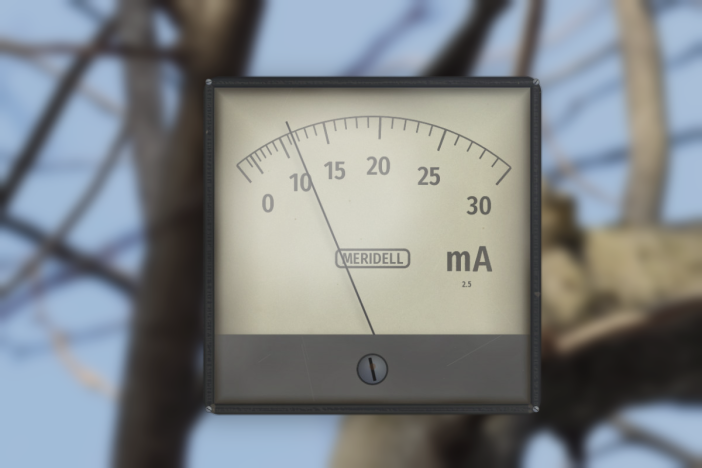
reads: value=11.5 unit=mA
